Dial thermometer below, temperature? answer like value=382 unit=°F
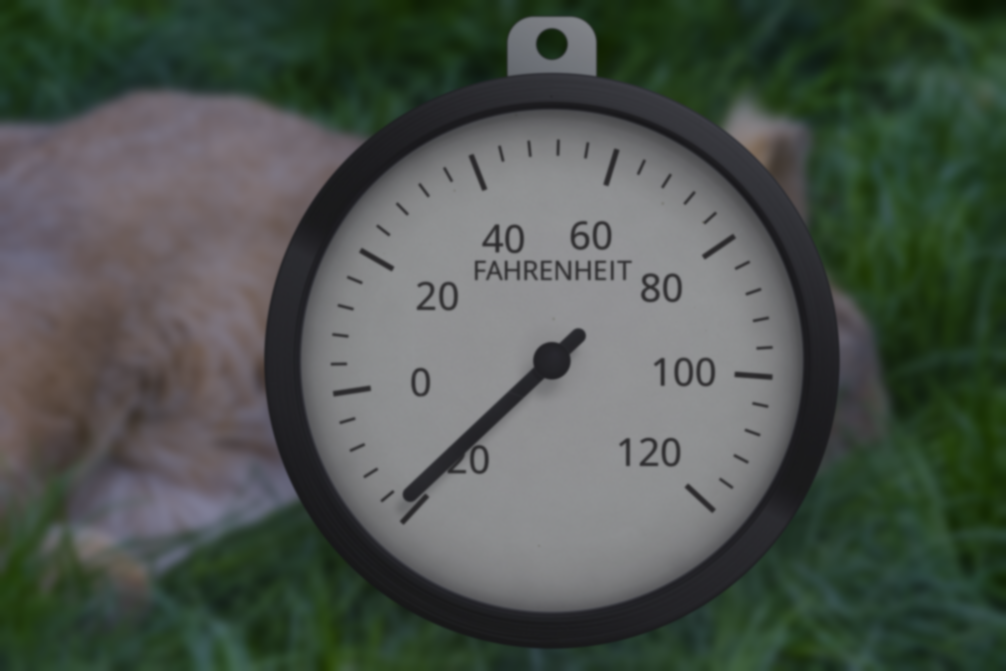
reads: value=-18 unit=°F
